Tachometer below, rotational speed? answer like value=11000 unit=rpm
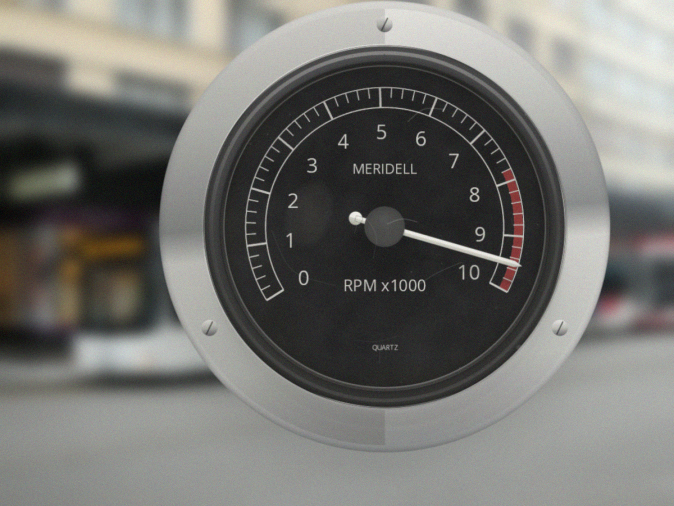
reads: value=9500 unit=rpm
